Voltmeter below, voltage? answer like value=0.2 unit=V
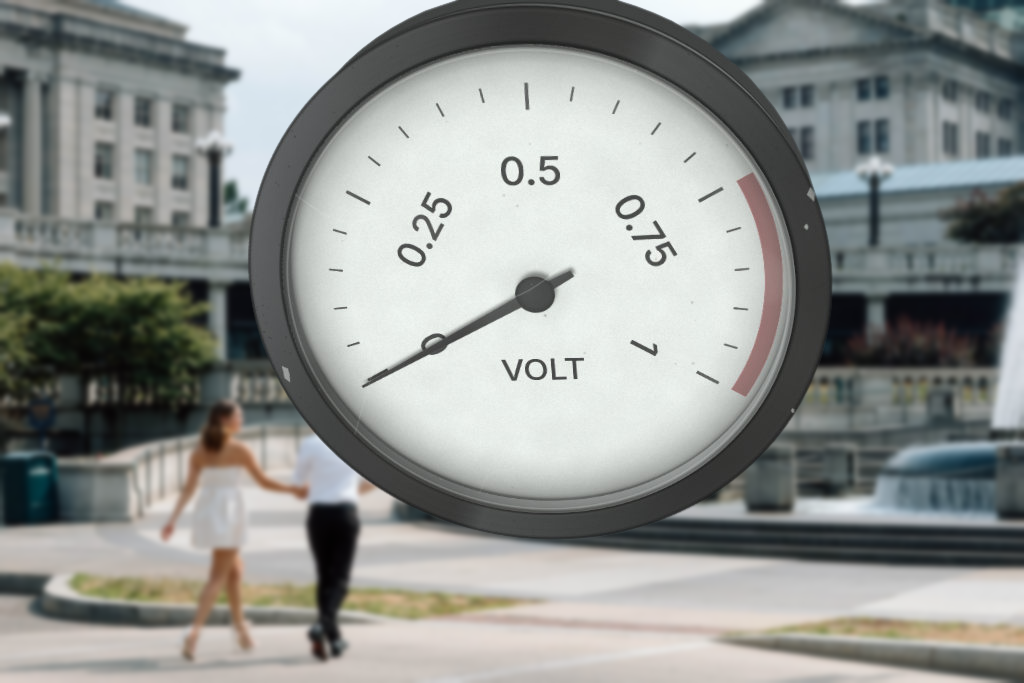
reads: value=0 unit=V
